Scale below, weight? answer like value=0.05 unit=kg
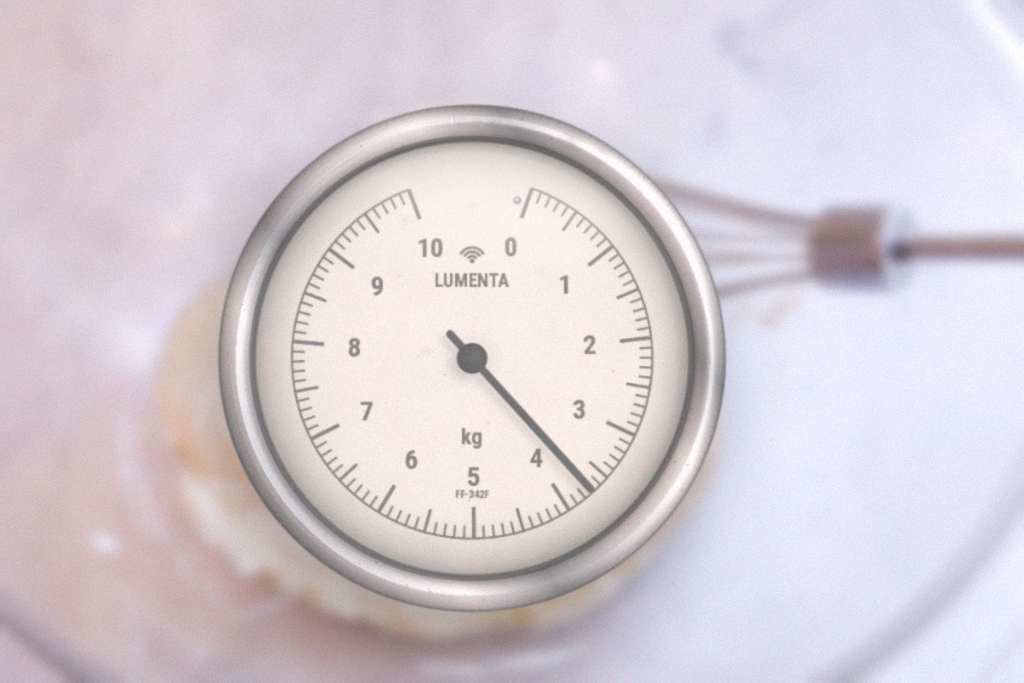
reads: value=3.7 unit=kg
